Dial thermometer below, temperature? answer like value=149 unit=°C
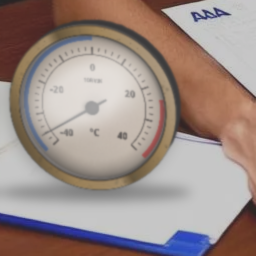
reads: value=-36 unit=°C
